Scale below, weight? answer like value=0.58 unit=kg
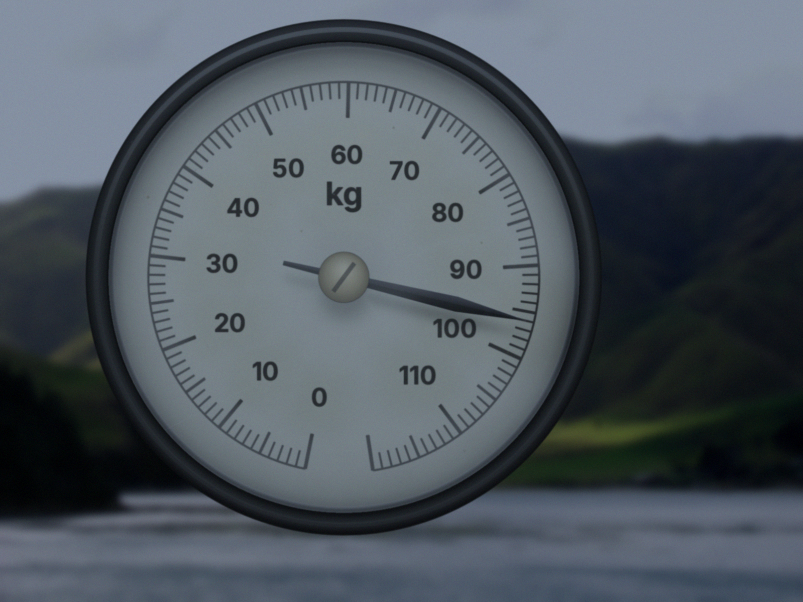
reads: value=96 unit=kg
